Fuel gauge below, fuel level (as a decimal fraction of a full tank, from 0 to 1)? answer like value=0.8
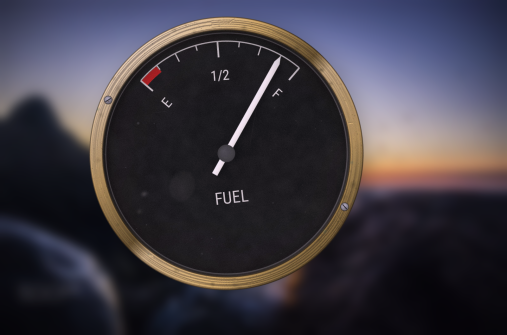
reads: value=0.875
